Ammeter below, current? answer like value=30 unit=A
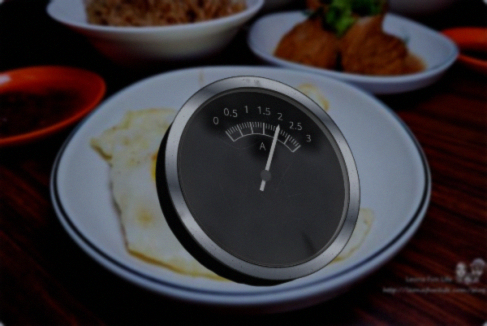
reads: value=2 unit=A
